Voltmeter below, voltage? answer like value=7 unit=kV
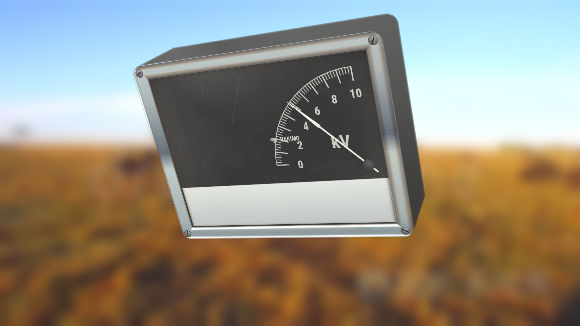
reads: value=5 unit=kV
